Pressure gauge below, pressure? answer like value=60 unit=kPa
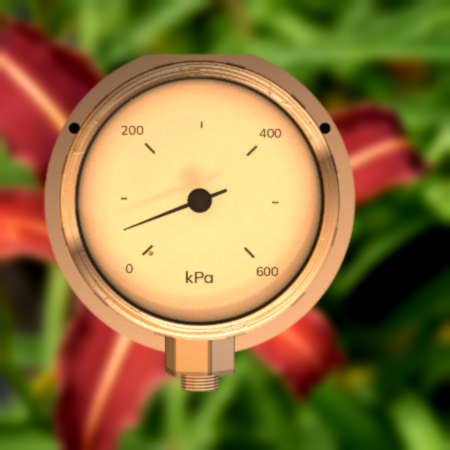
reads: value=50 unit=kPa
